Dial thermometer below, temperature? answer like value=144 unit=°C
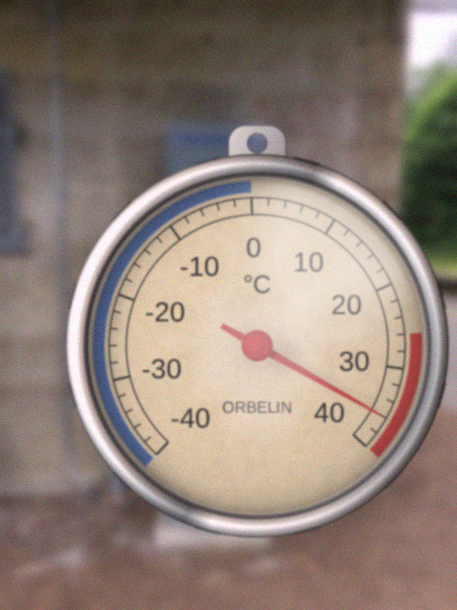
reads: value=36 unit=°C
